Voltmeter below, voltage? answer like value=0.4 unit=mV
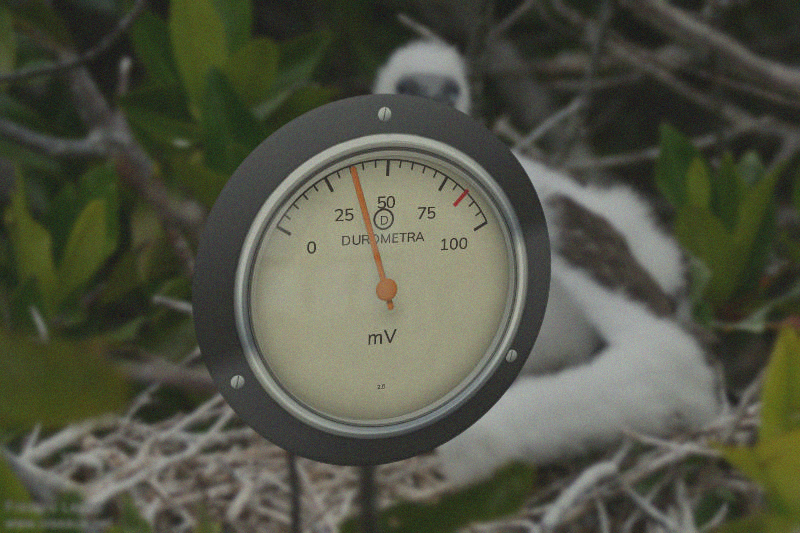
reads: value=35 unit=mV
